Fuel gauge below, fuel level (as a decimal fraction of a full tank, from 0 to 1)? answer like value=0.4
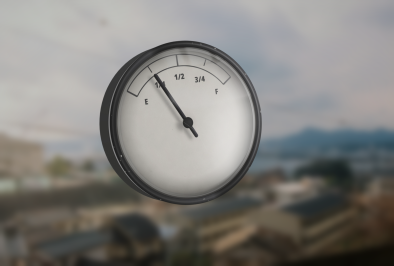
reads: value=0.25
